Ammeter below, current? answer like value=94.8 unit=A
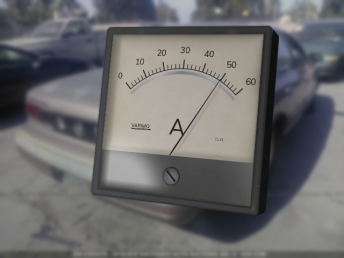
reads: value=50 unit=A
